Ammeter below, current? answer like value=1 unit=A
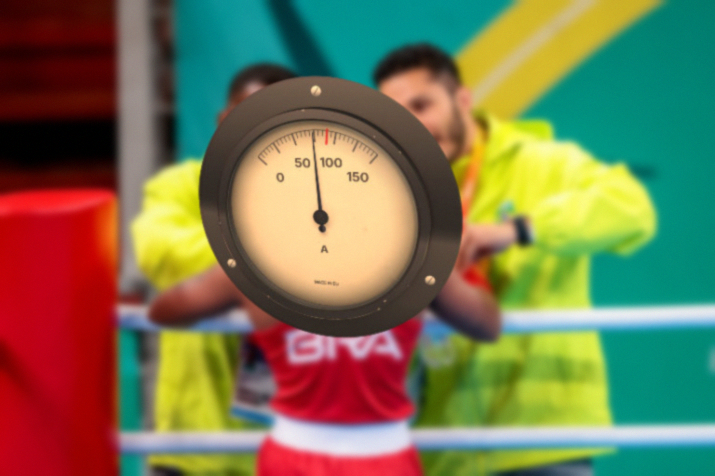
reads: value=75 unit=A
